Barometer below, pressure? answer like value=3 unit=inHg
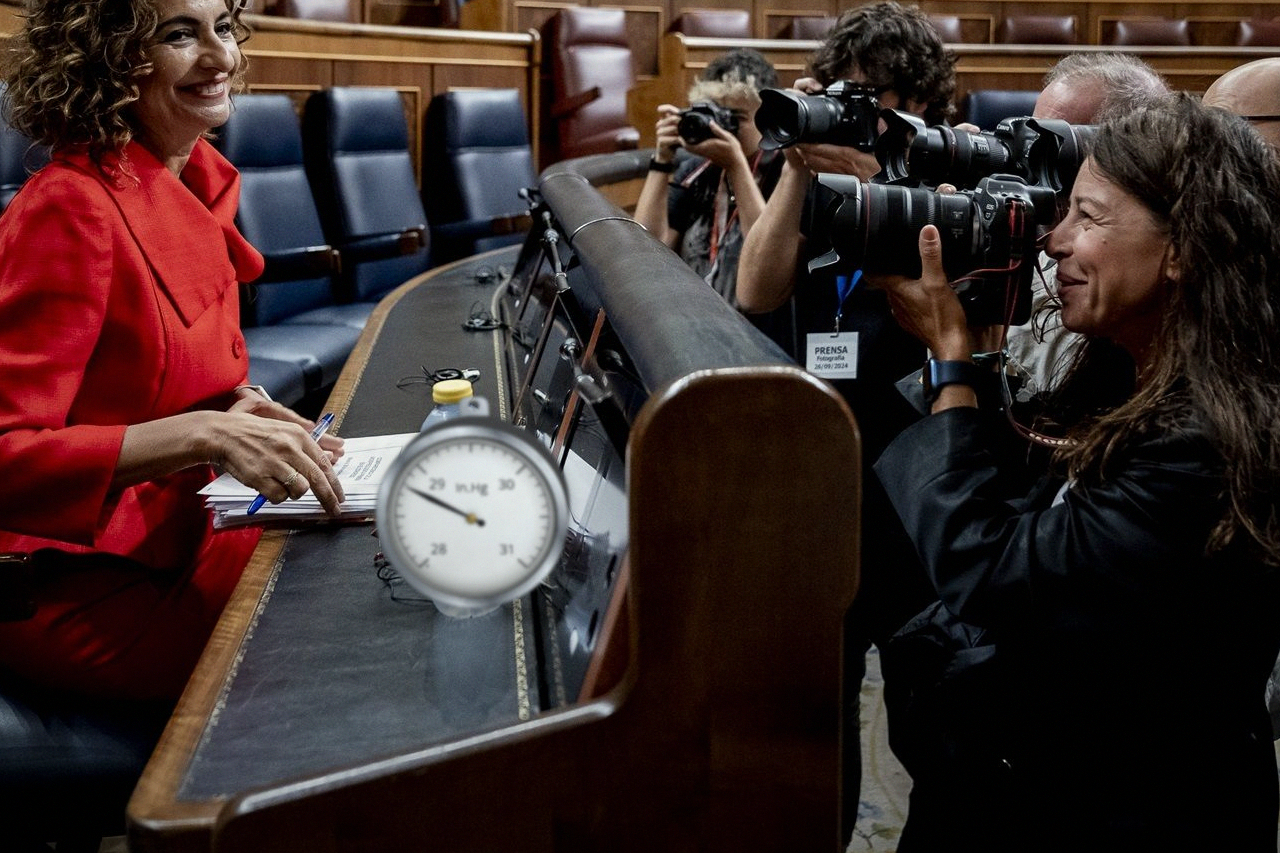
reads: value=28.8 unit=inHg
